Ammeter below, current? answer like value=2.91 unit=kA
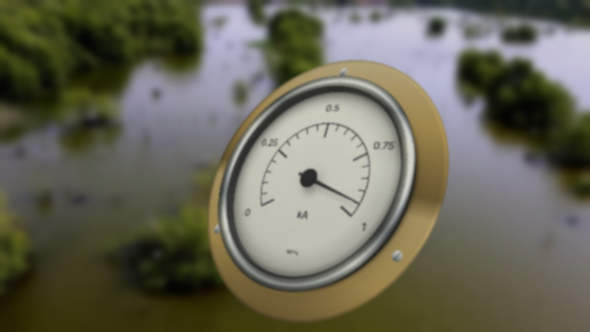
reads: value=0.95 unit=kA
